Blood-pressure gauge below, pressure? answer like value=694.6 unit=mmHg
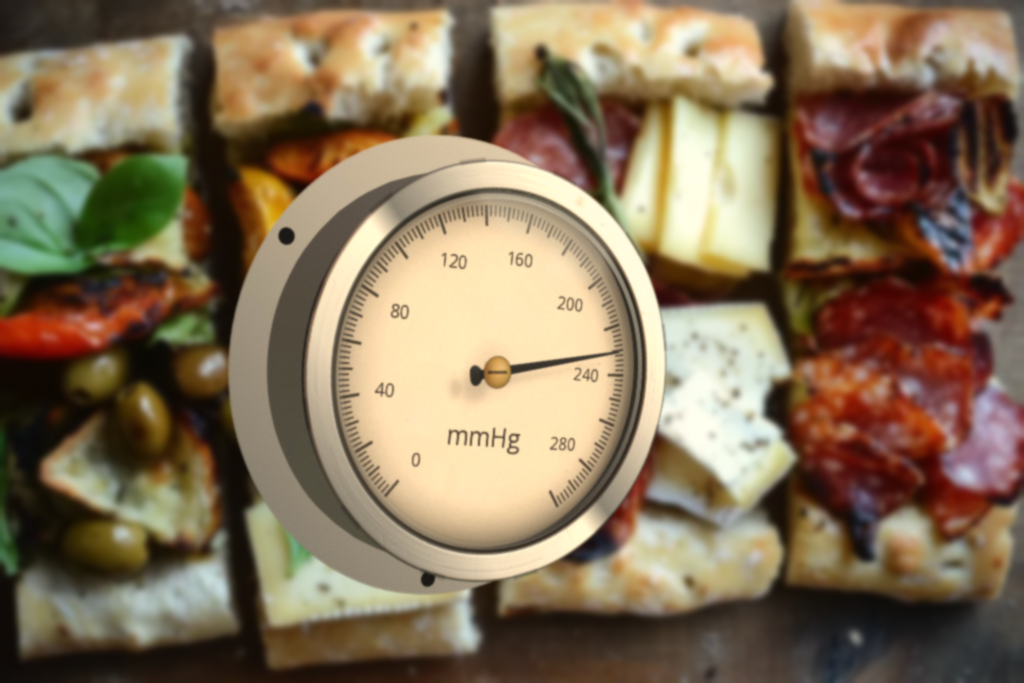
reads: value=230 unit=mmHg
